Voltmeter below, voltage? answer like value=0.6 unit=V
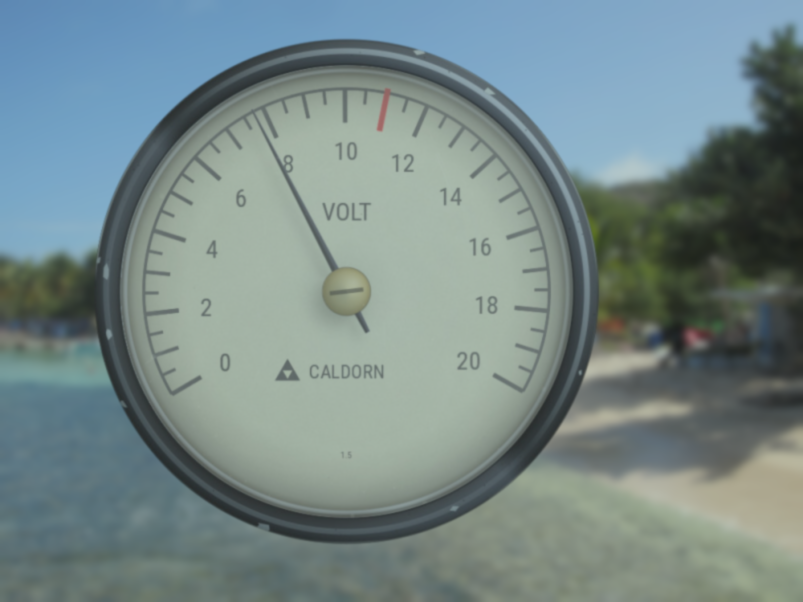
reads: value=7.75 unit=V
